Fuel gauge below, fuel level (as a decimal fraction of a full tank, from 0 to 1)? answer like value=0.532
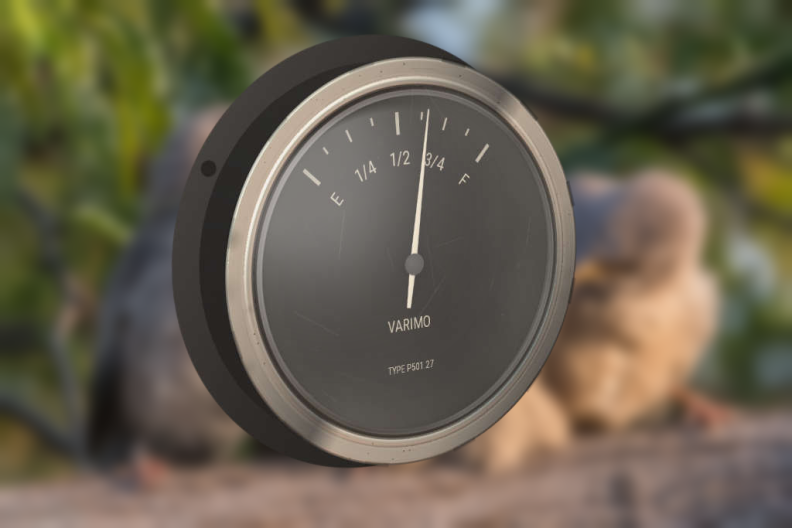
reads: value=0.625
